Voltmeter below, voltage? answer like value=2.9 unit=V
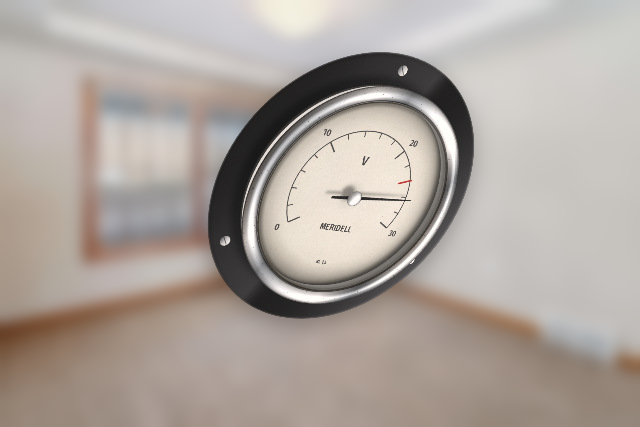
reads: value=26 unit=V
